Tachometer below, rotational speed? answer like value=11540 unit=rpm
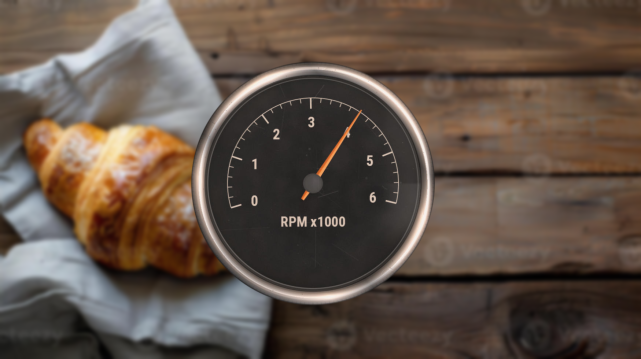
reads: value=4000 unit=rpm
